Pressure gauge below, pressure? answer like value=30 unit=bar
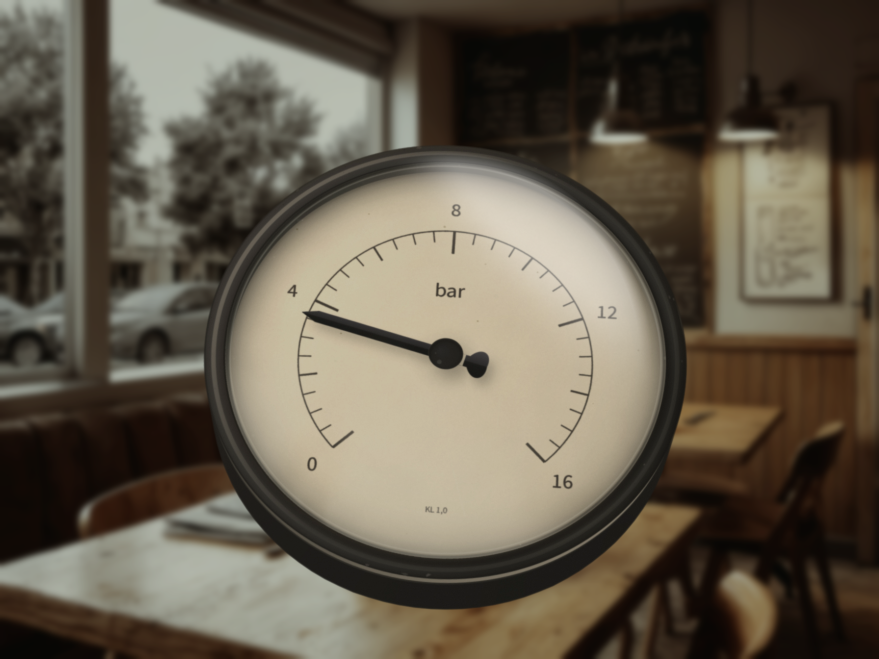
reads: value=3.5 unit=bar
